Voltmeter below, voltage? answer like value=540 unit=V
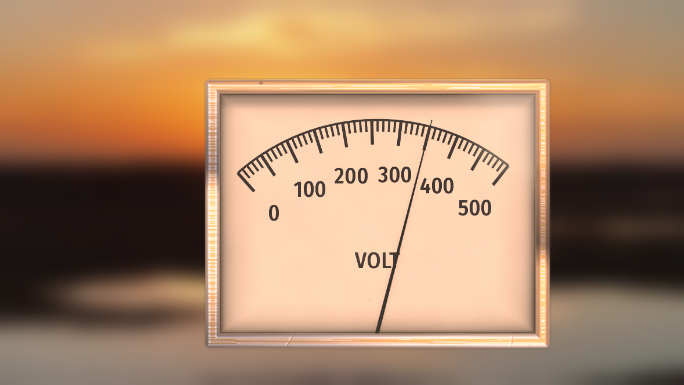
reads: value=350 unit=V
